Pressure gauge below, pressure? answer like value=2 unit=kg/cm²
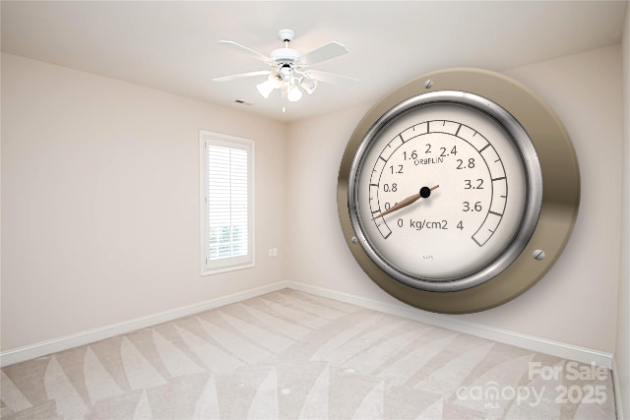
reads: value=0.3 unit=kg/cm²
